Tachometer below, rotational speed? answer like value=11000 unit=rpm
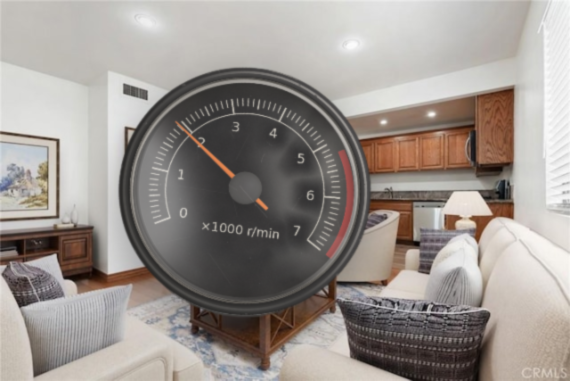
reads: value=1900 unit=rpm
